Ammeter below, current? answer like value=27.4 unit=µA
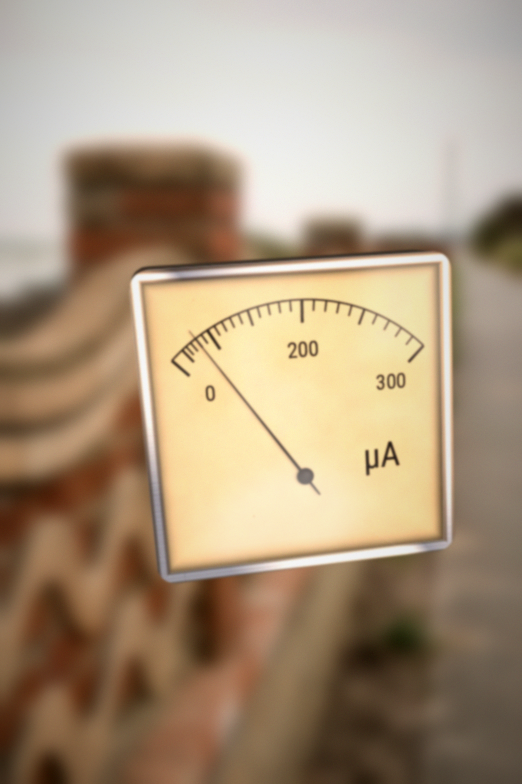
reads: value=80 unit=µA
